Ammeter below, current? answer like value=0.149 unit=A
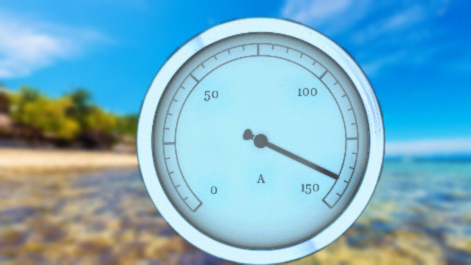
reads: value=140 unit=A
